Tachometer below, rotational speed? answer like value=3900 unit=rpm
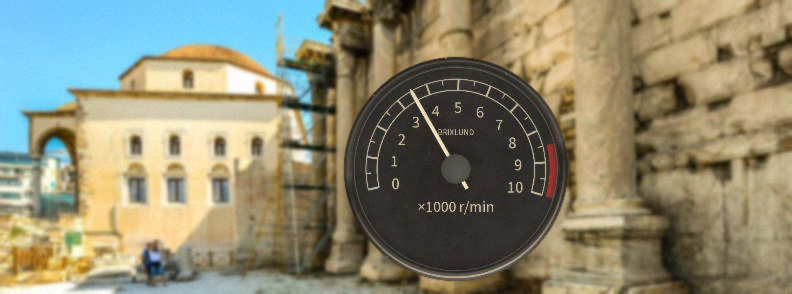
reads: value=3500 unit=rpm
